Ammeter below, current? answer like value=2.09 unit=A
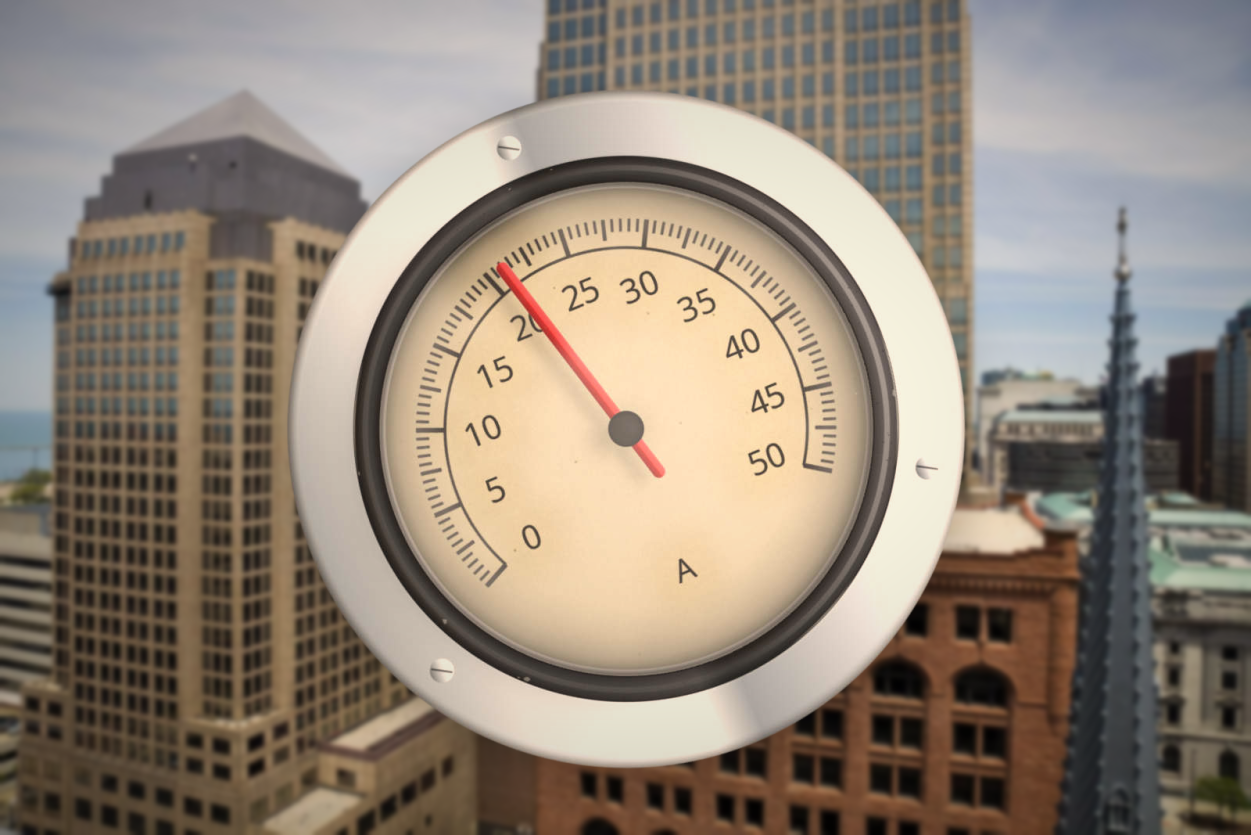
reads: value=21 unit=A
